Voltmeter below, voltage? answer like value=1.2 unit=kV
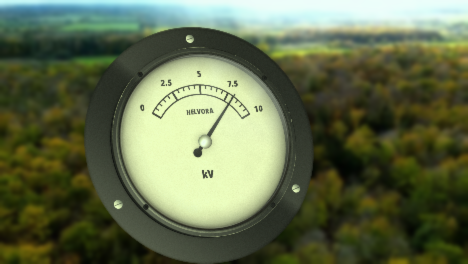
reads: value=8 unit=kV
